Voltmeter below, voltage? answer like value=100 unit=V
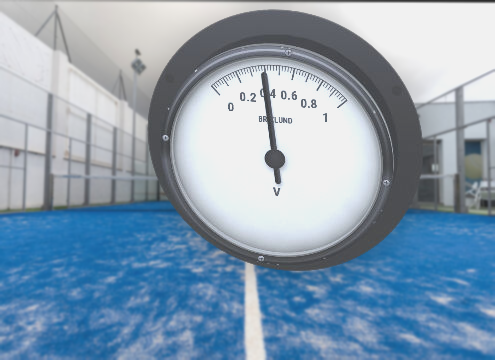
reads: value=0.4 unit=V
